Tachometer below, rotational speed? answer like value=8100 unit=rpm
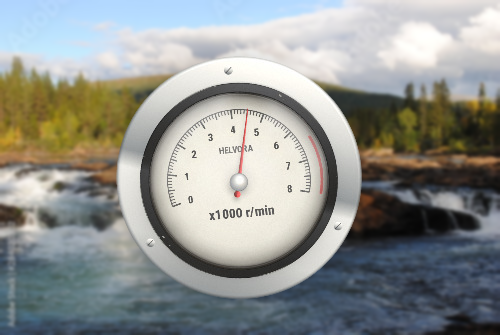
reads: value=4500 unit=rpm
